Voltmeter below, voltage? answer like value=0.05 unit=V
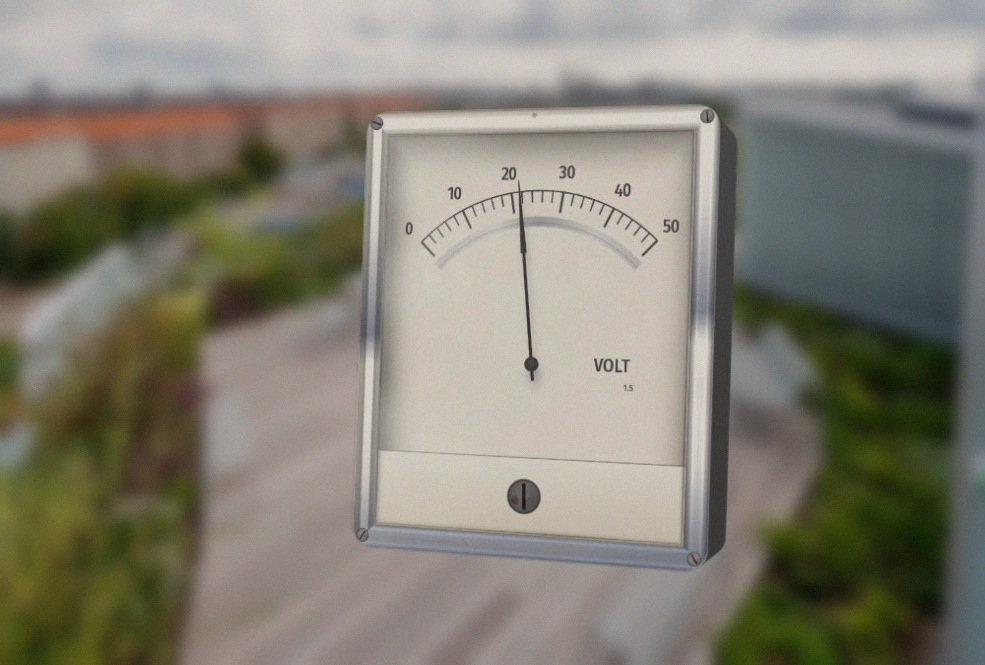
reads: value=22 unit=V
